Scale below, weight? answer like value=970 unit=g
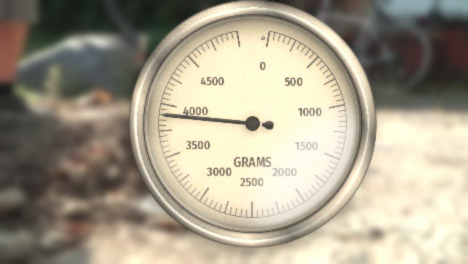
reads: value=3900 unit=g
